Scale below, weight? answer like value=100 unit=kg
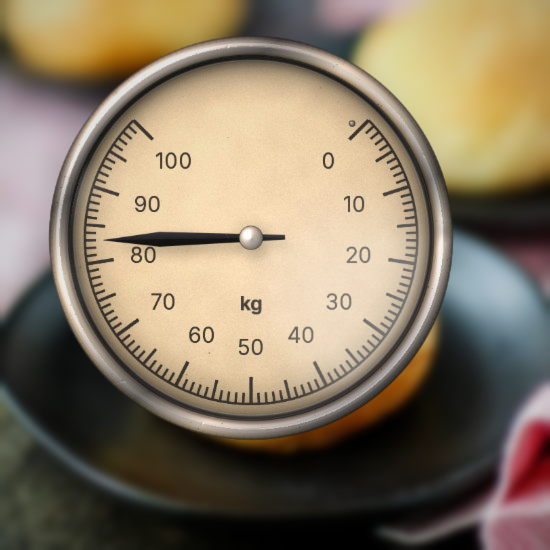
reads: value=83 unit=kg
